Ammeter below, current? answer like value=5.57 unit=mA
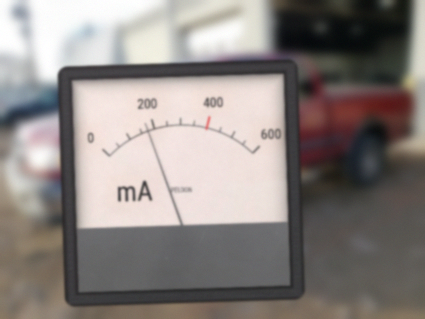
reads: value=175 unit=mA
